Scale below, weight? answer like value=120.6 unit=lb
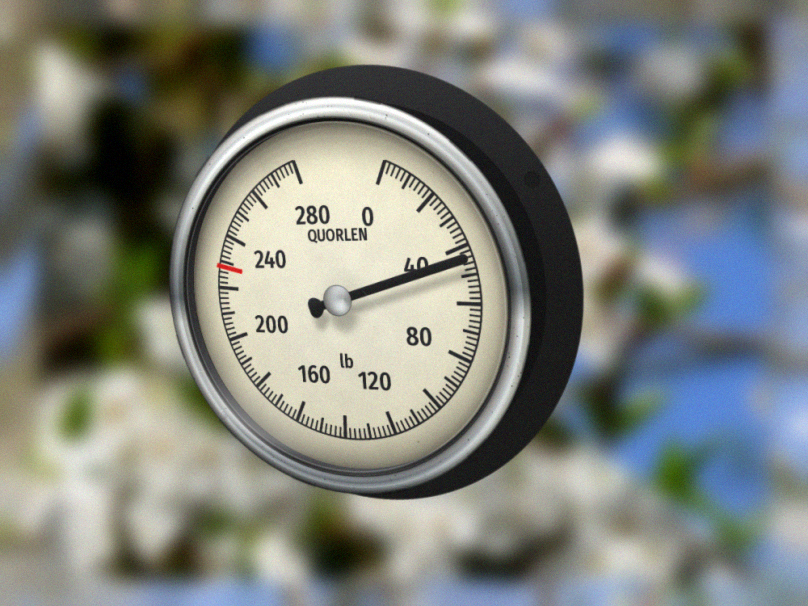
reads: value=44 unit=lb
